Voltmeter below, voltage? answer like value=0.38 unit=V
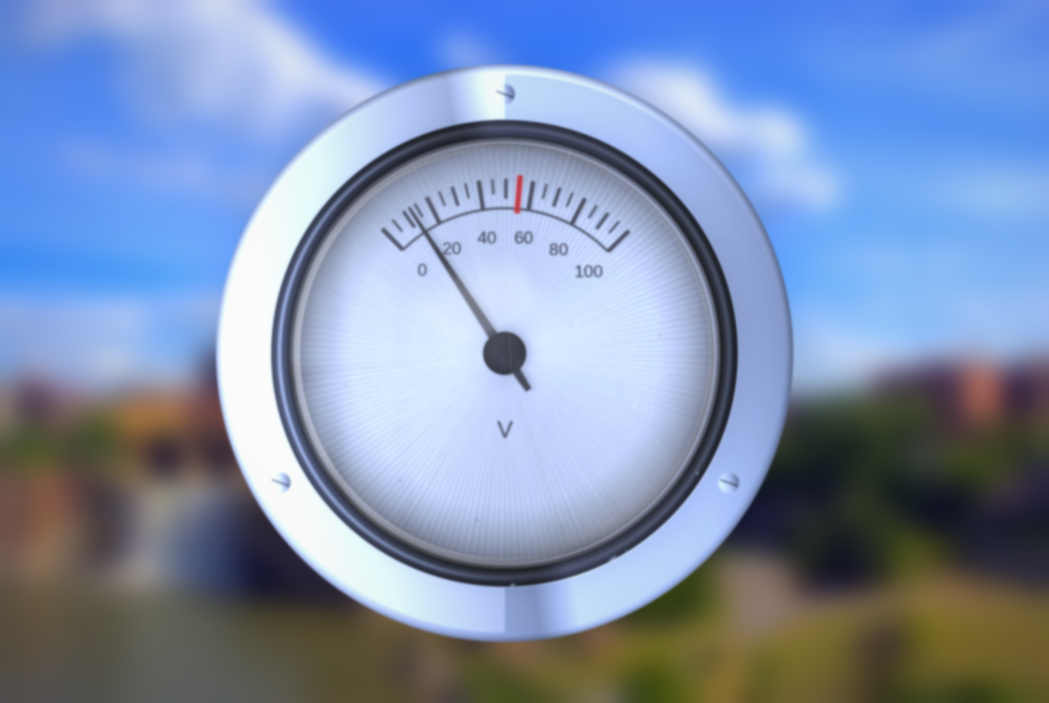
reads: value=12.5 unit=V
